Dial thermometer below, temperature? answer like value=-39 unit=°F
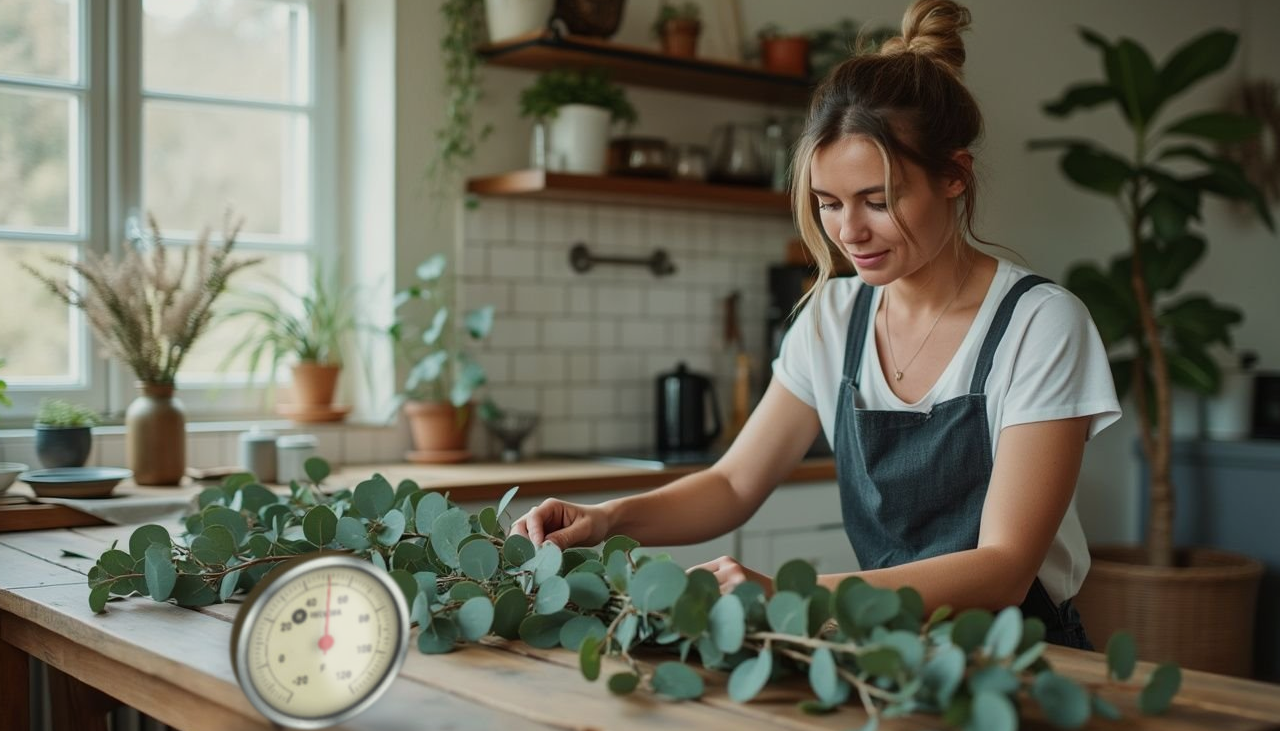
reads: value=50 unit=°F
